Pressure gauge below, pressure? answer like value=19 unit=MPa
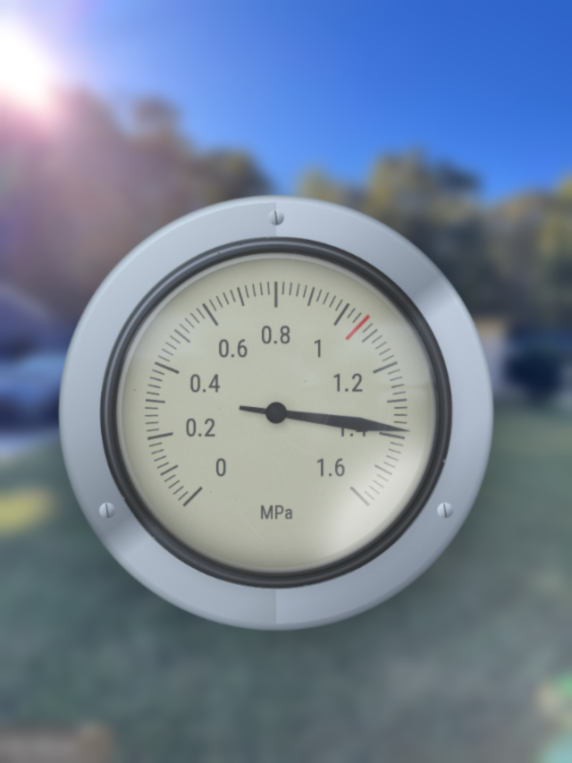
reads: value=1.38 unit=MPa
